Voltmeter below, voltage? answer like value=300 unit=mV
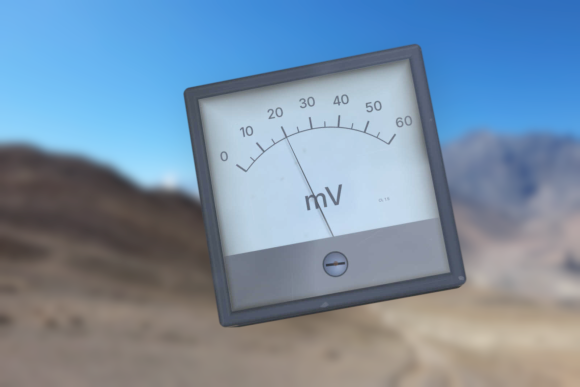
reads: value=20 unit=mV
